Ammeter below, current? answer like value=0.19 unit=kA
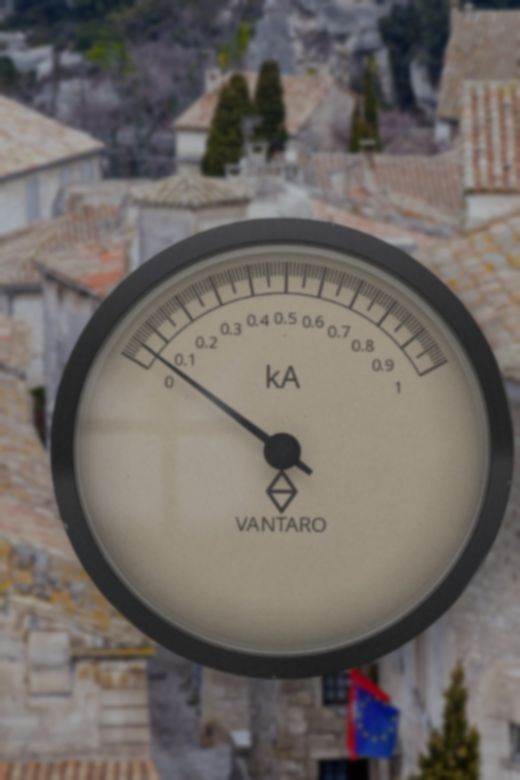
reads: value=0.05 unit=kA
